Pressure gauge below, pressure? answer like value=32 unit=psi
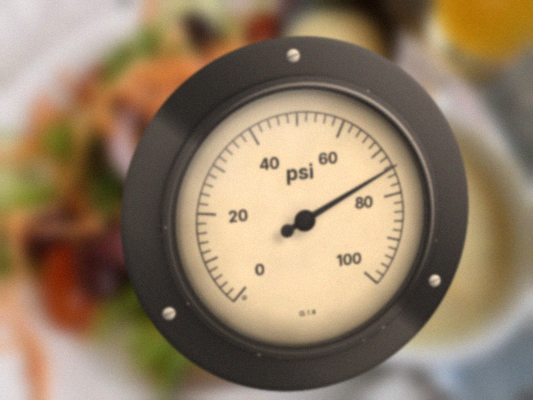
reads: value=74 unit=psi
